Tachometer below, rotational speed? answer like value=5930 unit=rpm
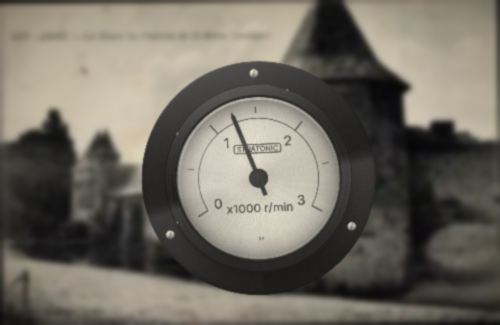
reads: value=1250 unit=rpm
